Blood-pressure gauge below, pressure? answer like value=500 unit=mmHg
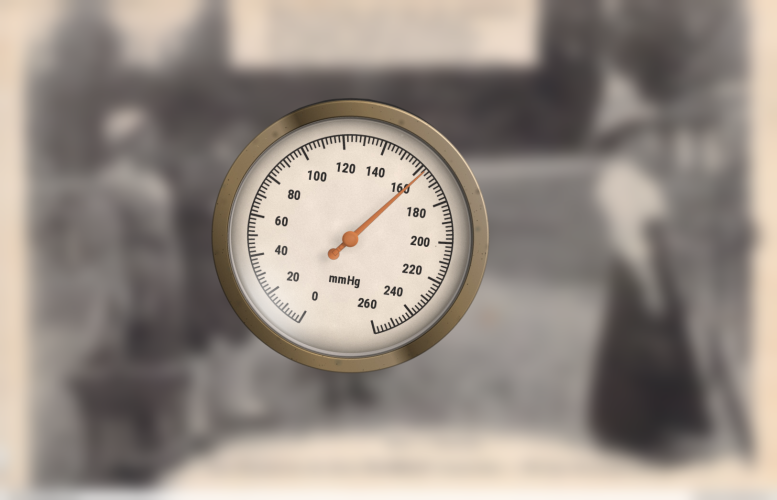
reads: value=162 unit=mmHg
